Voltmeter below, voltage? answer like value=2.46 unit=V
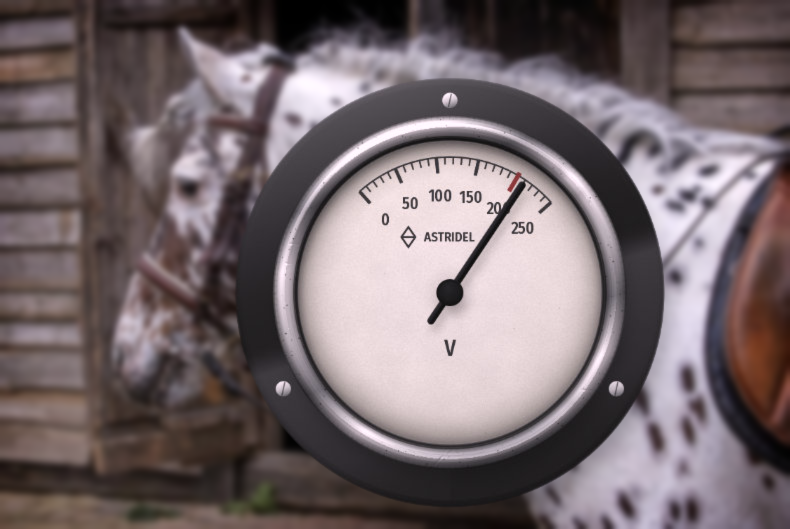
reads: value=210 unit=V
